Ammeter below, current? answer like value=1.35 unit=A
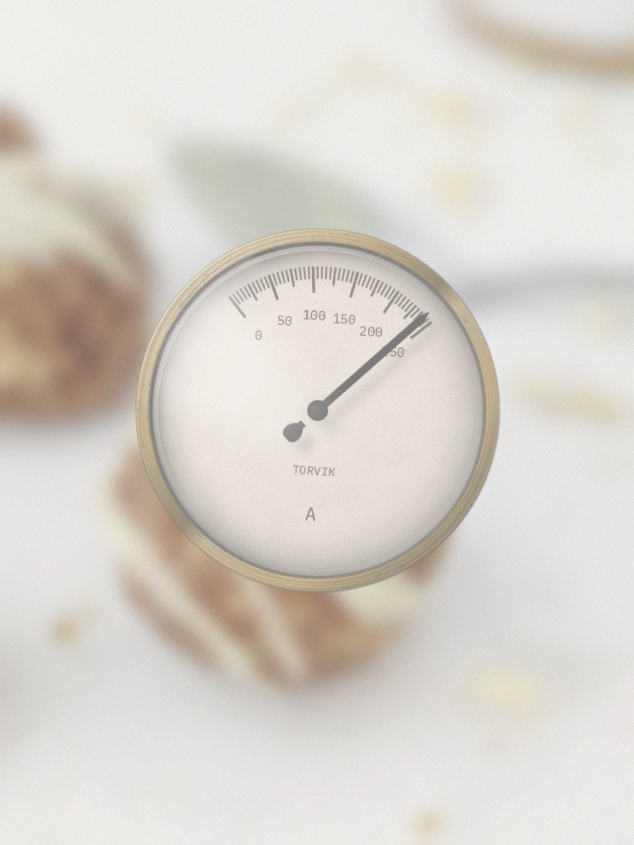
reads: value=240 unit=A
